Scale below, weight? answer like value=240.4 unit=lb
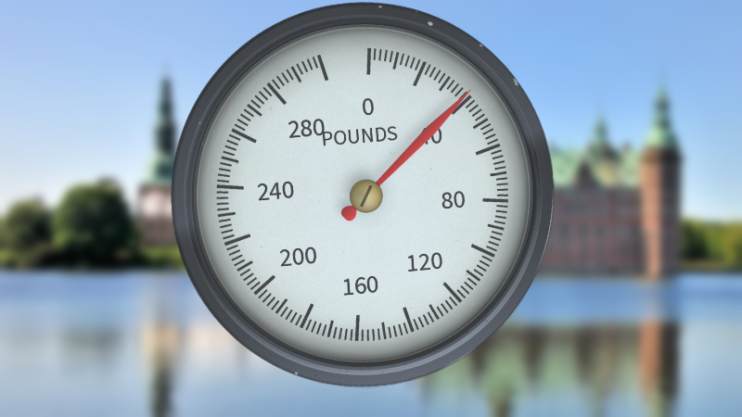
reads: value=38 unit=lb
